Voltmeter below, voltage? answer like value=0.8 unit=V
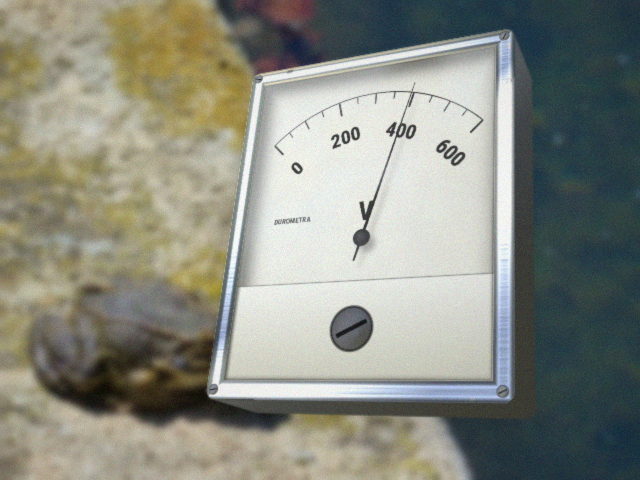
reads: value=400 unit=V
